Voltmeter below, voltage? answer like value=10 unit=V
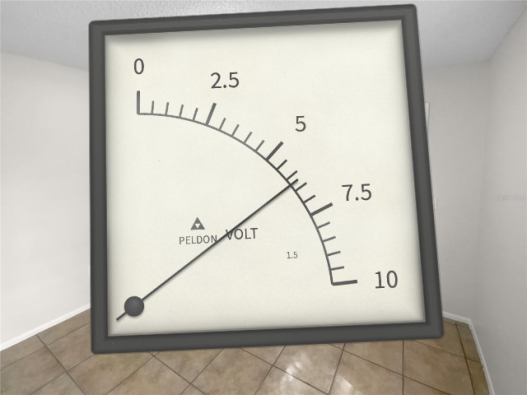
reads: value=6.25 unit=V
